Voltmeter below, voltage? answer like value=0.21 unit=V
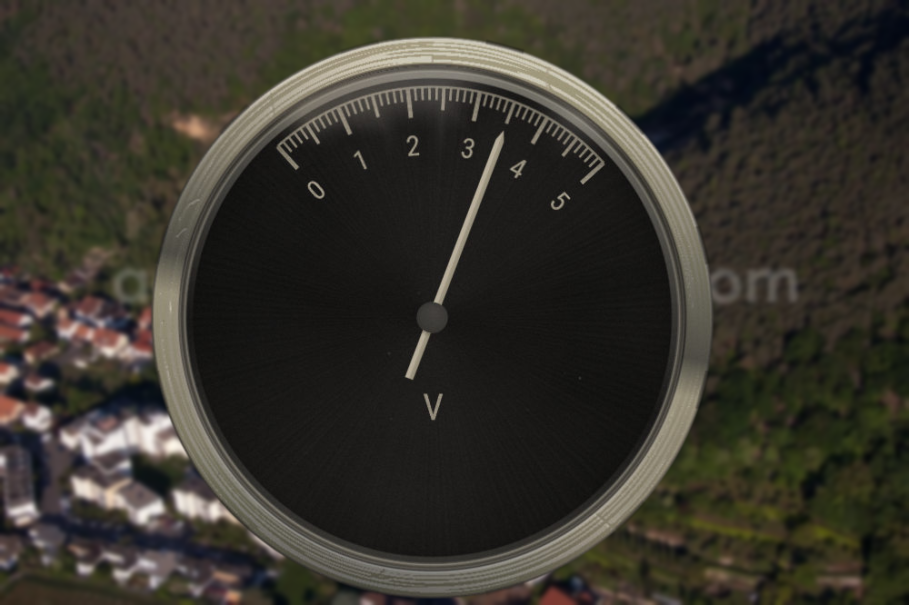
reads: value=3.5 unit=V
